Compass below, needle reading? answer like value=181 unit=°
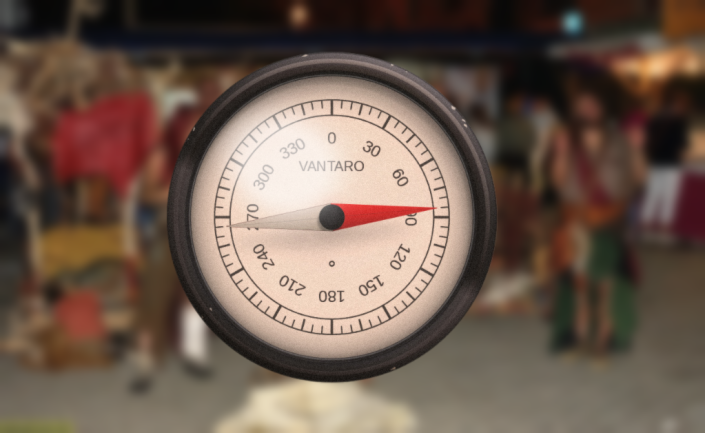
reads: value=85 unit=°
